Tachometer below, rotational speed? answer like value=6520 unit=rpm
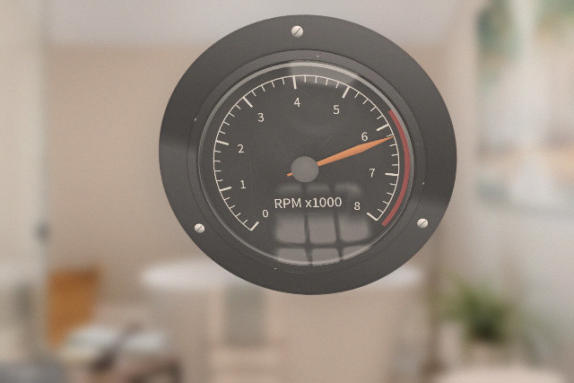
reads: value=6200 unit=rpm
